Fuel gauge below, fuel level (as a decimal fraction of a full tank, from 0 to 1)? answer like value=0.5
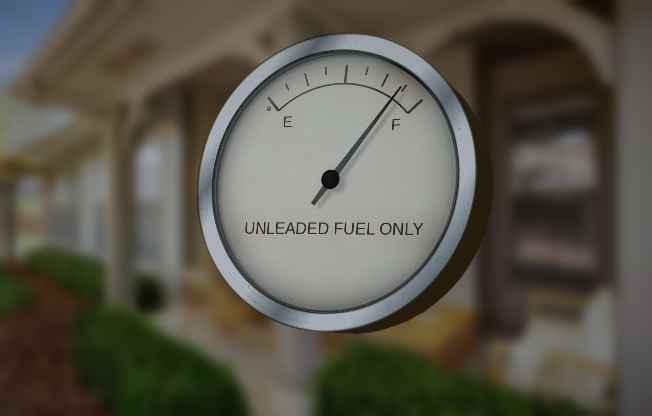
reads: value=0.875
